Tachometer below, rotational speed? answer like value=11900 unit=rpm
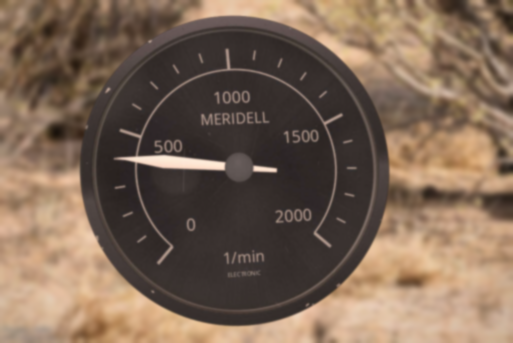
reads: value=400 unit=rpm
